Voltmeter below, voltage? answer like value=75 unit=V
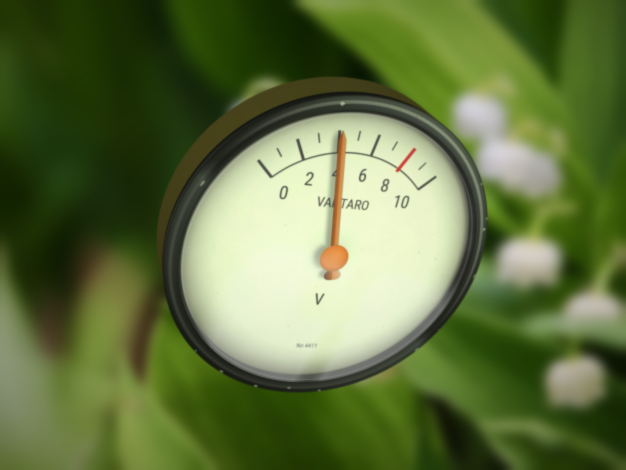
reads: value=4 unit=V
